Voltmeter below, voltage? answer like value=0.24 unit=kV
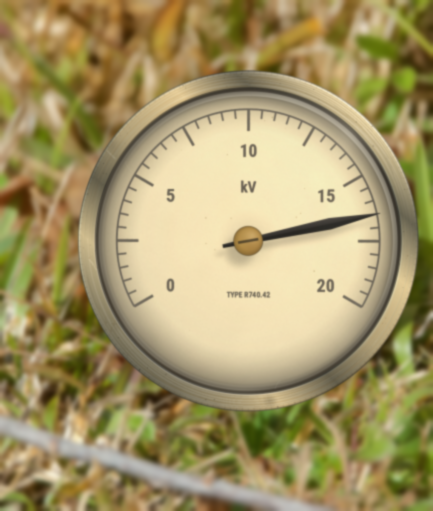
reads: value=16.5 unit=kV
